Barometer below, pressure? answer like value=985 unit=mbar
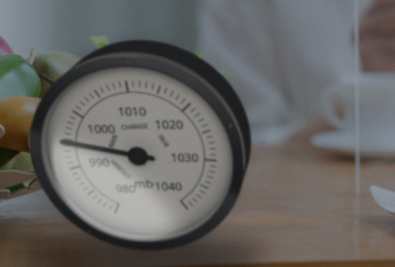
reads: value=995 unit=mbar
